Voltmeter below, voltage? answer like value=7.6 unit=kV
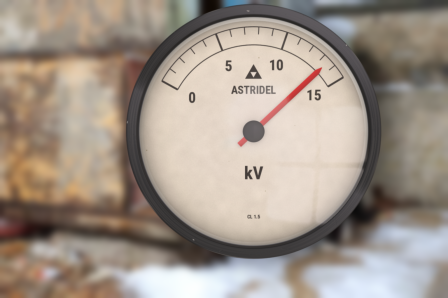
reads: value=13.5 unit=kV
